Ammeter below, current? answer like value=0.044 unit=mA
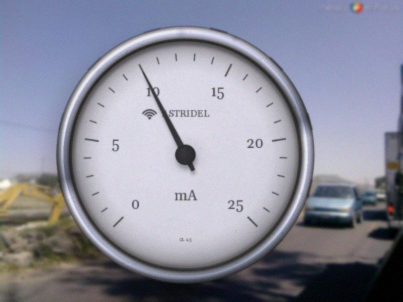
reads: value=10 unit=mA
